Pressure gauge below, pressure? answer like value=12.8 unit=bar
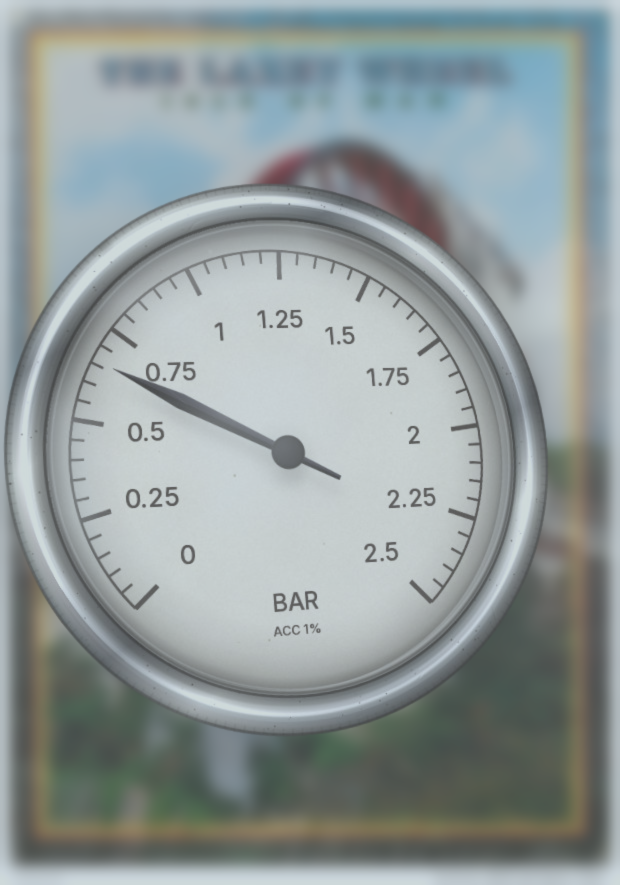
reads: value=0.65 unit=bar
